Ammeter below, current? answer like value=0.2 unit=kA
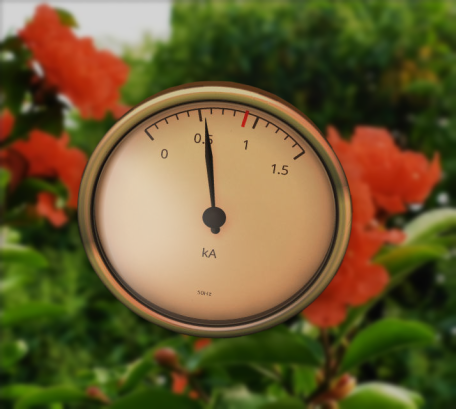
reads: value=0.55 unit=kA
